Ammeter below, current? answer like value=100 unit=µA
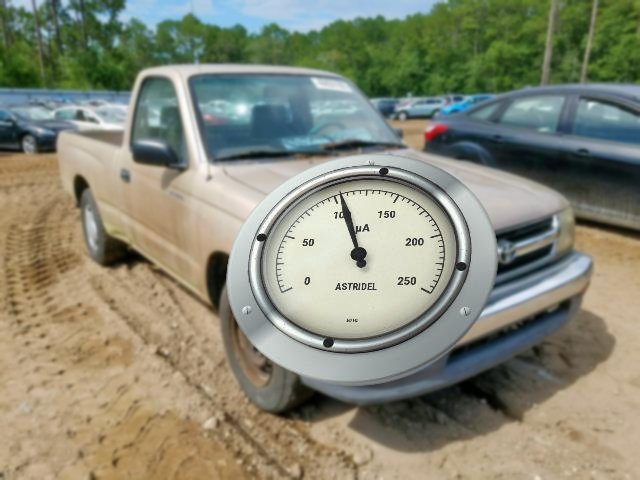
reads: value=105 unit=µA
